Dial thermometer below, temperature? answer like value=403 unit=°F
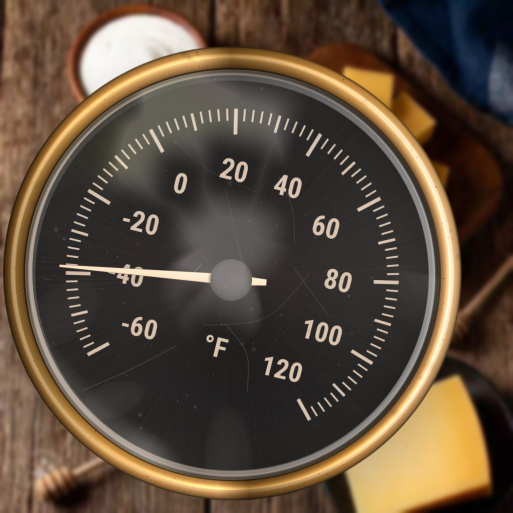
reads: value=-38 unit=°F
